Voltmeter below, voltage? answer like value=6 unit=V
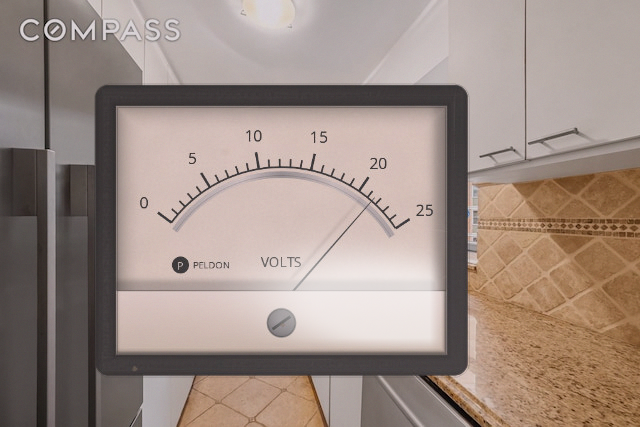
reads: value=21.5 unit=V
